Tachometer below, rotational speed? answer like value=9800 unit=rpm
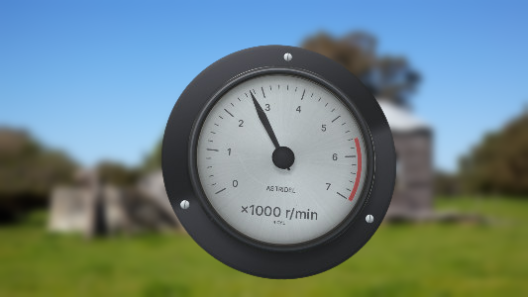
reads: value=2700 unit=rpm
